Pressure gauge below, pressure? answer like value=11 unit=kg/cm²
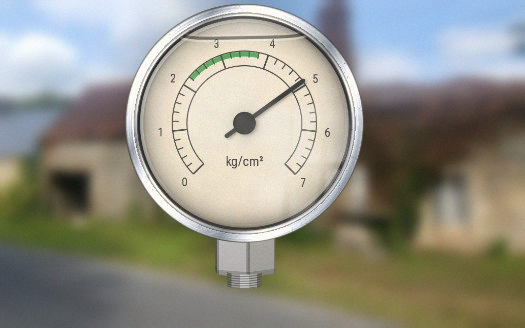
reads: value=4.9 unit=kg/cm²
